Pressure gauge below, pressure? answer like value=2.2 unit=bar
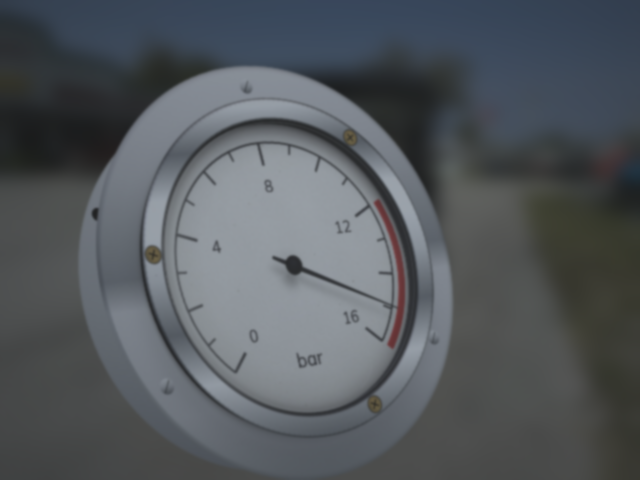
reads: value=15 unit=bar
